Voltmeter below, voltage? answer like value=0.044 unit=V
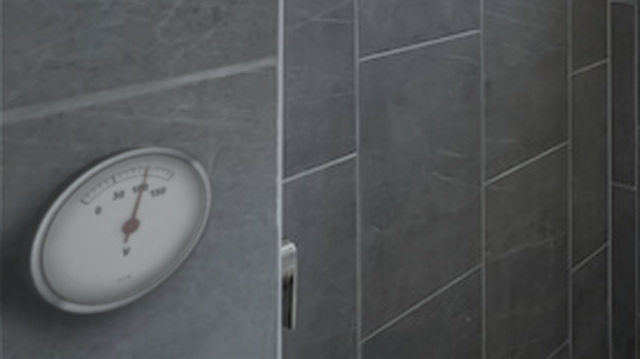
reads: value=100 unit=V
